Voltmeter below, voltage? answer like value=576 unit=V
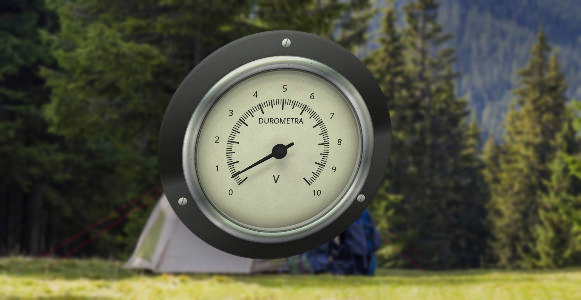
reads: value=0.5 unit=V
